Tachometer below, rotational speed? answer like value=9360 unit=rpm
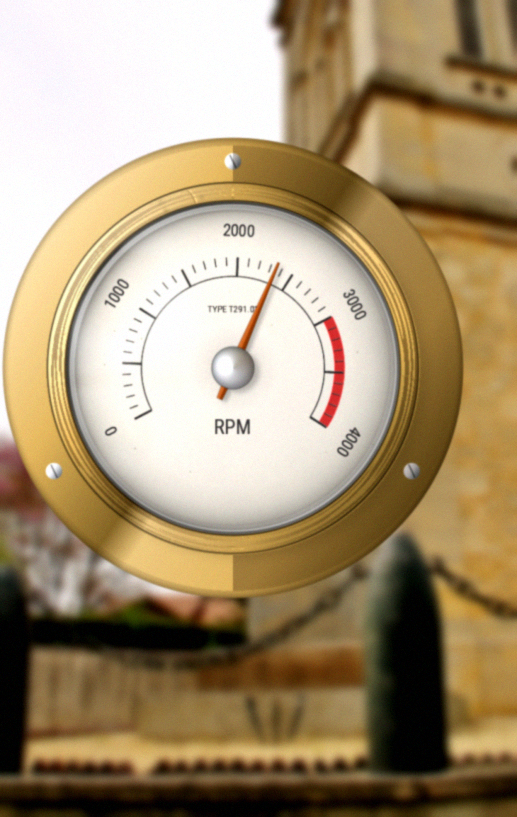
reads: value=2350 unit=rpm
